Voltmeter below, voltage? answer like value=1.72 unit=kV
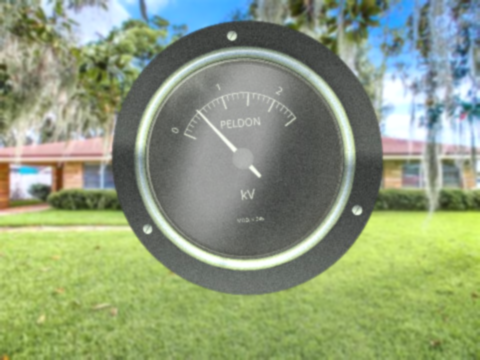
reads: value=0.5 unit=kV
